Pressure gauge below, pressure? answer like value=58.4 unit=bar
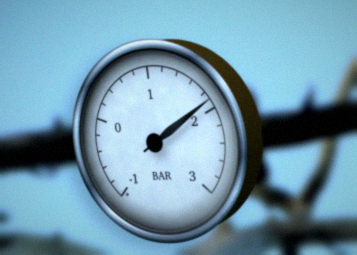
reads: value=1.9 unit=bar
